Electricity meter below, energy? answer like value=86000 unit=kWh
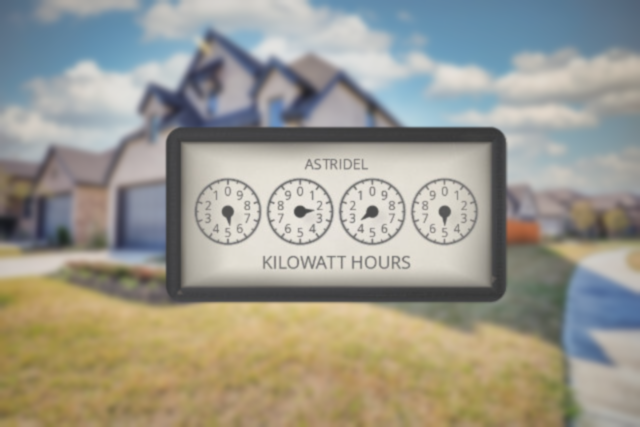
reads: value=5235 unit=kWh
